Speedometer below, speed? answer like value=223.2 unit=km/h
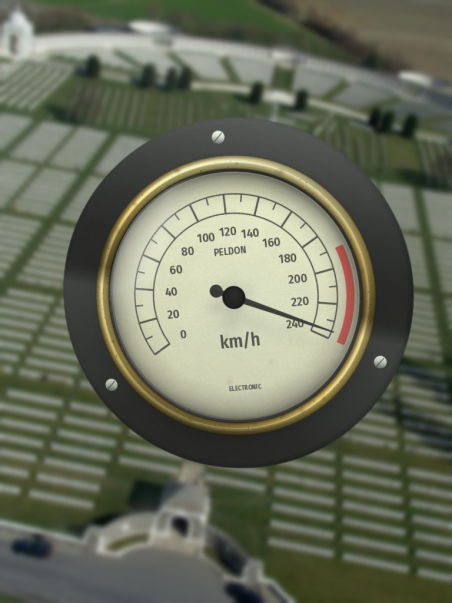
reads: value=235 unit=km/h
